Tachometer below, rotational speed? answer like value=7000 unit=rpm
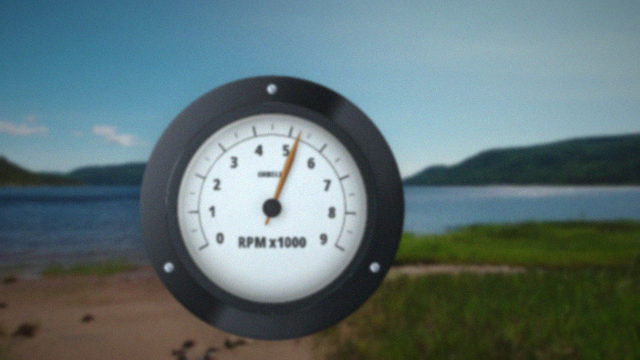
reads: value=5250 unit=rpm
